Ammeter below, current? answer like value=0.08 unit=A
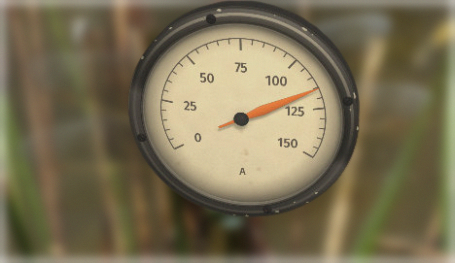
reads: value=115 unit=A
